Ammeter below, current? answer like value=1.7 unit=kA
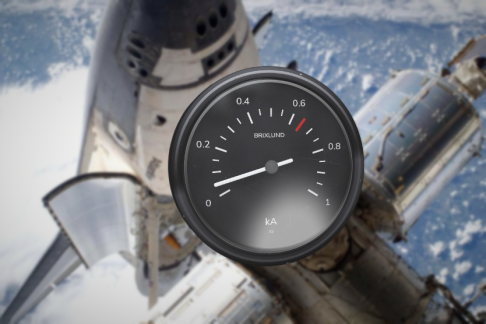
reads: value=0.05 unit=kA
